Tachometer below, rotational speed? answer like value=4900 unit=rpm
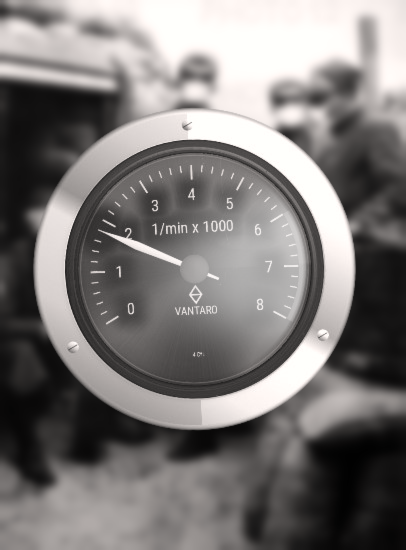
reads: value=1800 unit=rpm
